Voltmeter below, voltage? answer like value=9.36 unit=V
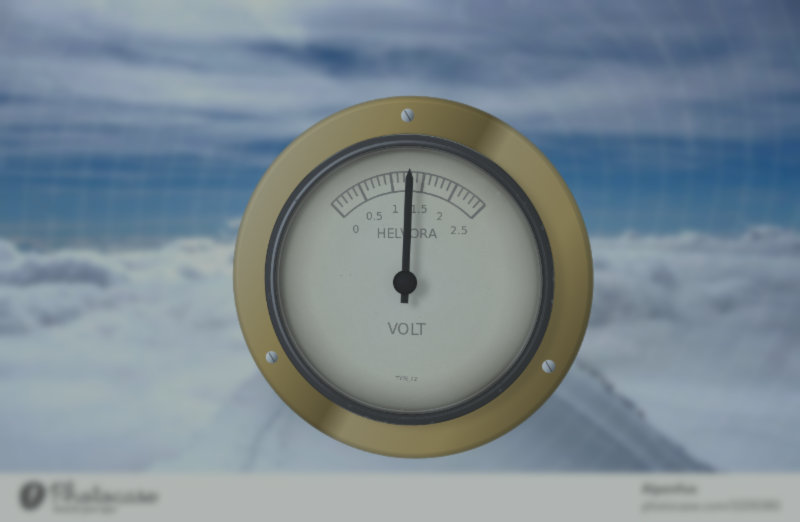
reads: value=1.3 unit=V
